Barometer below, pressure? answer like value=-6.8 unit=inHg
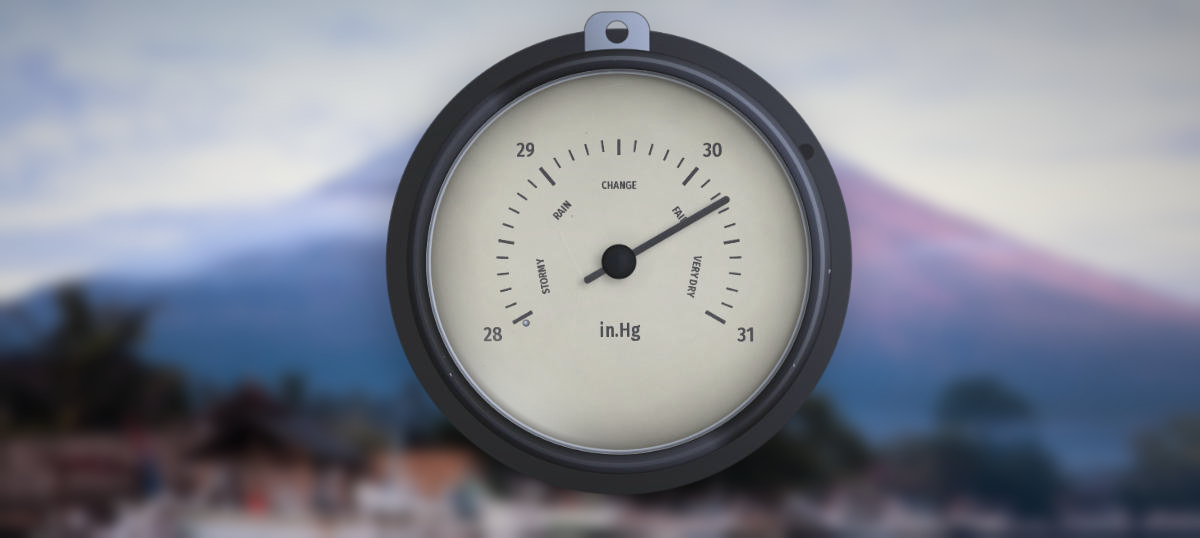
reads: value=30.25 unit=inHg
